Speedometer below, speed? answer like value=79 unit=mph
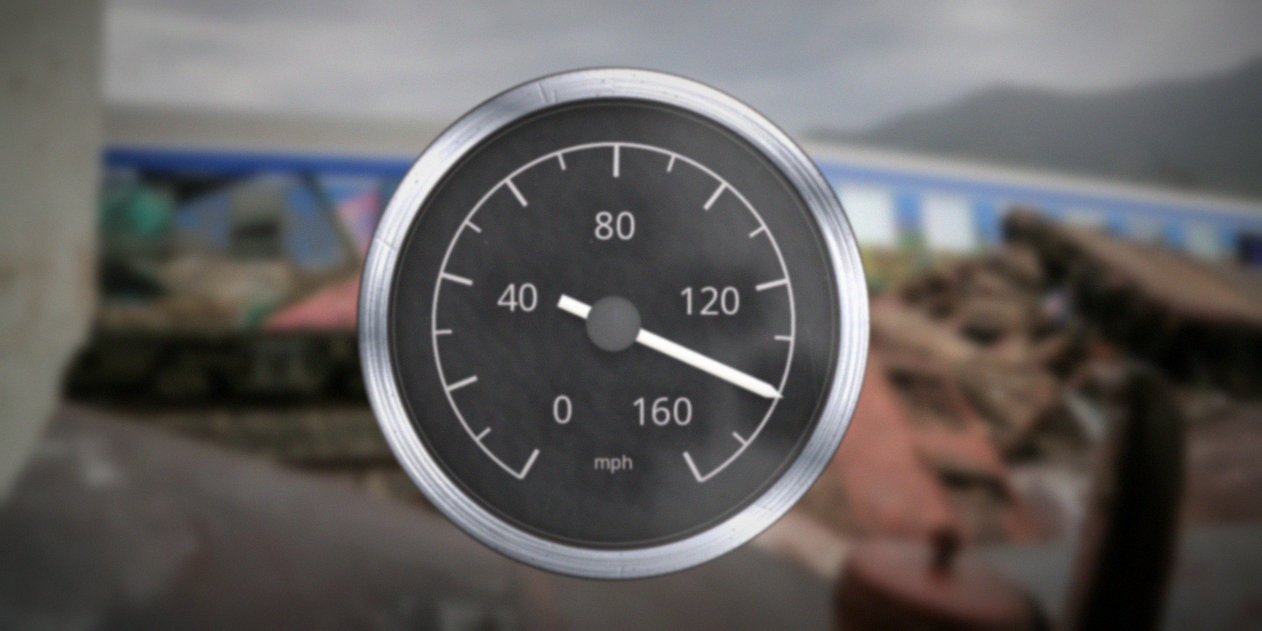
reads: value=140 unit=mph
